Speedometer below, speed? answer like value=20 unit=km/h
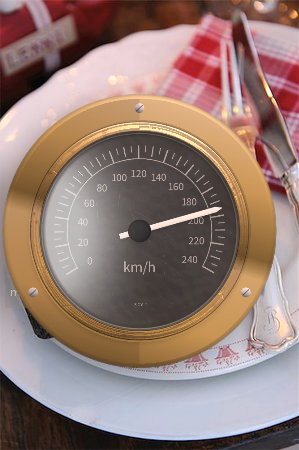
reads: value=195 unit=km/h
